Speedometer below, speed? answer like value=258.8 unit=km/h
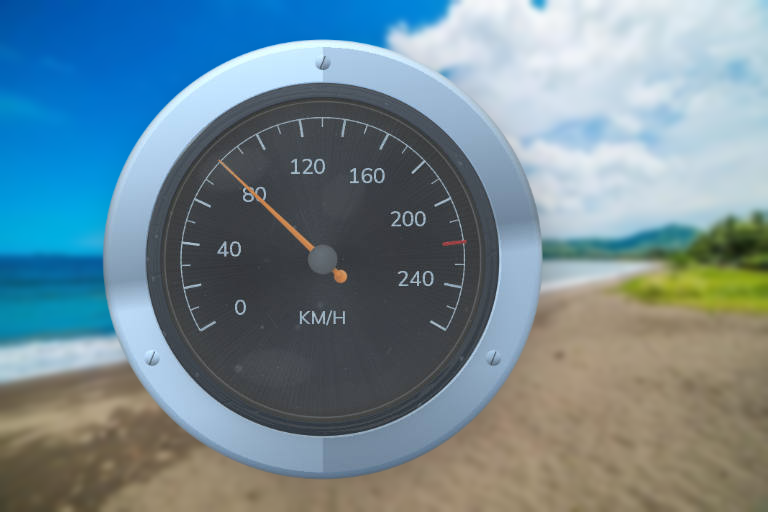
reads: value=80 unit=km/h
